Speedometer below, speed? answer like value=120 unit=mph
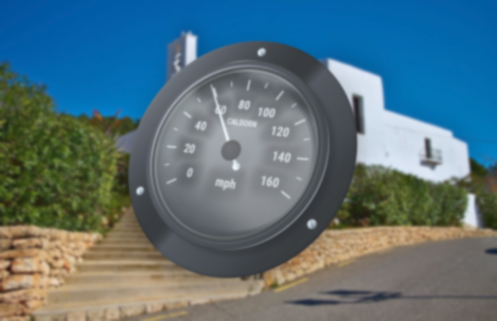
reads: value=60 unit=mph
